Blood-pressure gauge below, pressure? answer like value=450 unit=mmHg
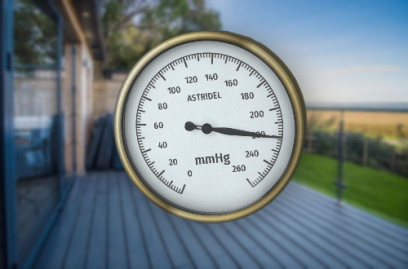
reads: value=220 unit=mmHg
